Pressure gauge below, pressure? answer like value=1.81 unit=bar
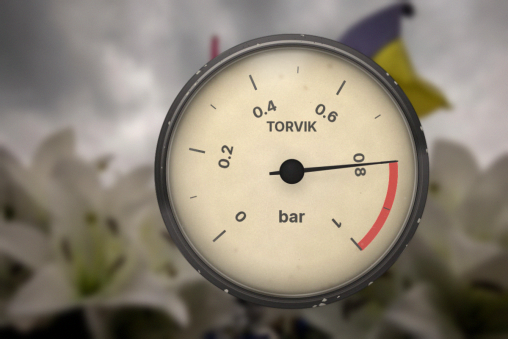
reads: value=0.8 unit=bar
